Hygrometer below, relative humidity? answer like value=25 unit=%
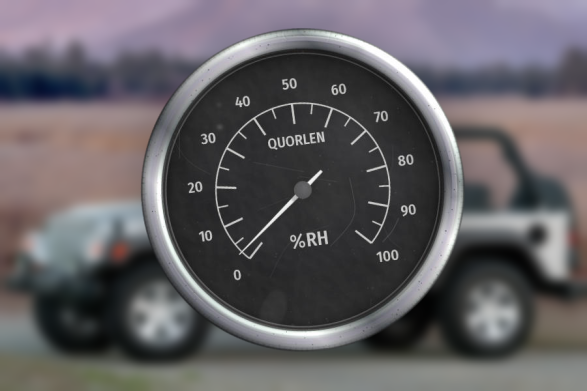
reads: value=2.5 unit=%
